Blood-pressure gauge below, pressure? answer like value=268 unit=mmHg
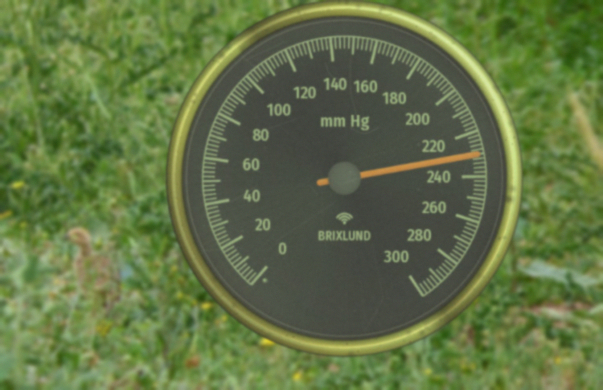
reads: value=230 unit=mmHg
